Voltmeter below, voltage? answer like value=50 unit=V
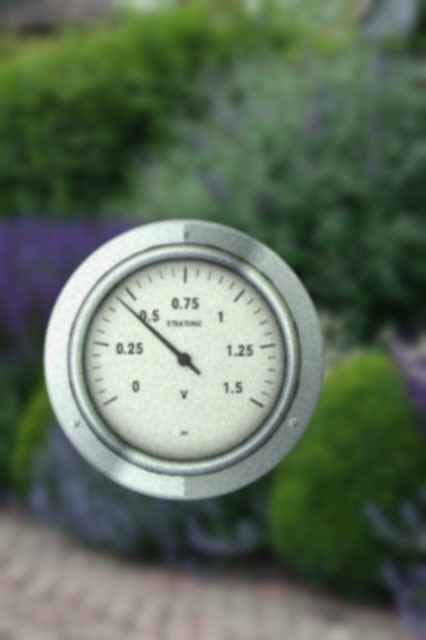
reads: value=0.45 unit=V
